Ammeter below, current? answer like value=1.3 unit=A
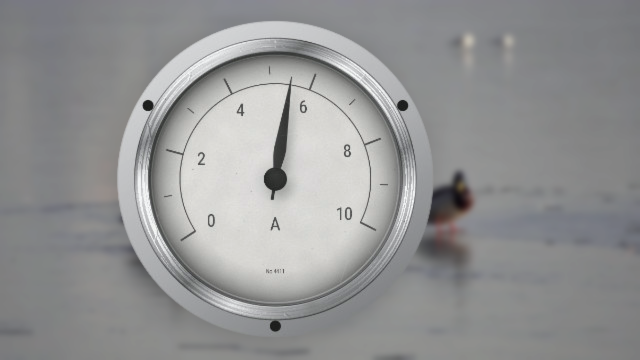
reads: value=5.5 unit=A
